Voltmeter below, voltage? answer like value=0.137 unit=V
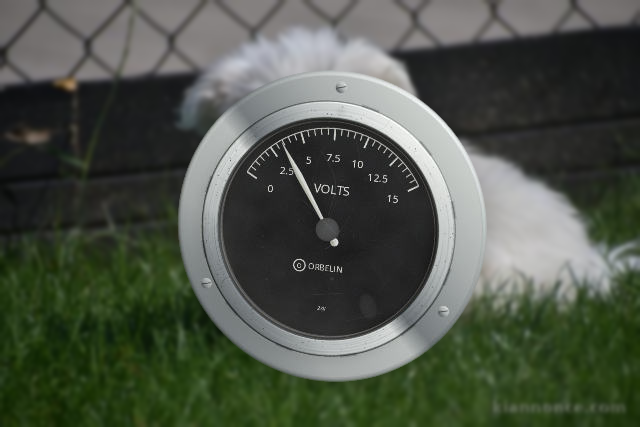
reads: value=3.5 unit=V
